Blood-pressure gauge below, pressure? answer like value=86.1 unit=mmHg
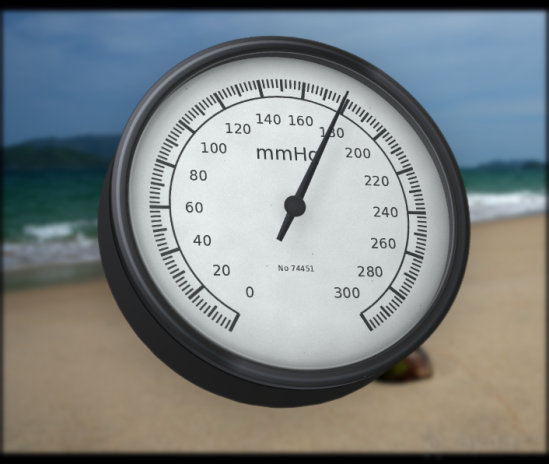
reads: value=178 unit=mmHg
